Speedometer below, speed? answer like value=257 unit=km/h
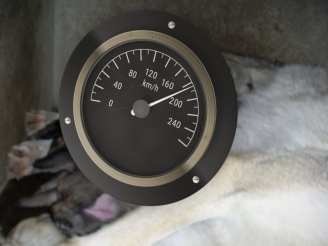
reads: value=185 unit=km/h
